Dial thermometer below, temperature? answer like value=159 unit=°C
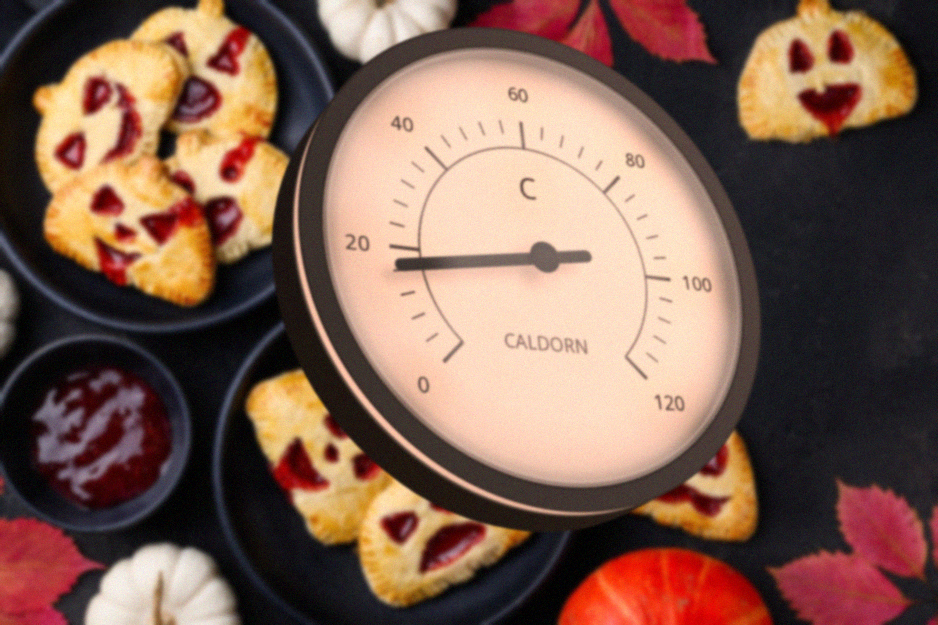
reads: value=16 unit=°C
